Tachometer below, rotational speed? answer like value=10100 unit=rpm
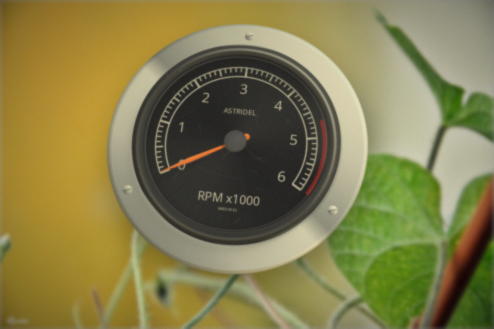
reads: value=0 unit=rpm
